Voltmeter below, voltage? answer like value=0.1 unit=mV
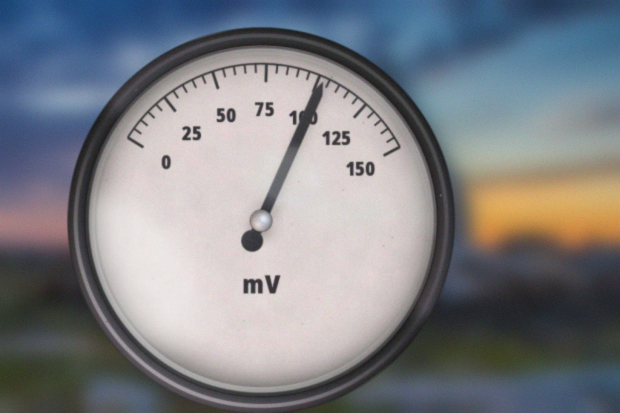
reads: value=102.5 unit=mV
